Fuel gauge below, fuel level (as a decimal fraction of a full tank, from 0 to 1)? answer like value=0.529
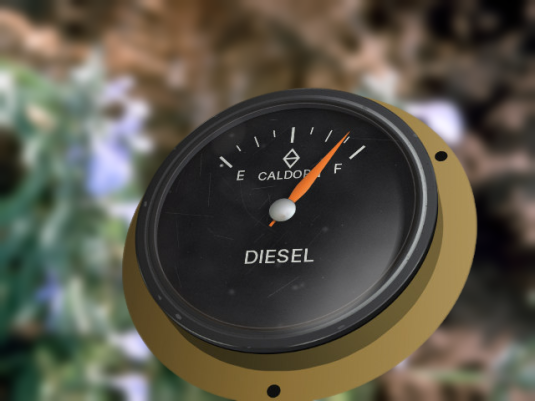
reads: value=0.875
